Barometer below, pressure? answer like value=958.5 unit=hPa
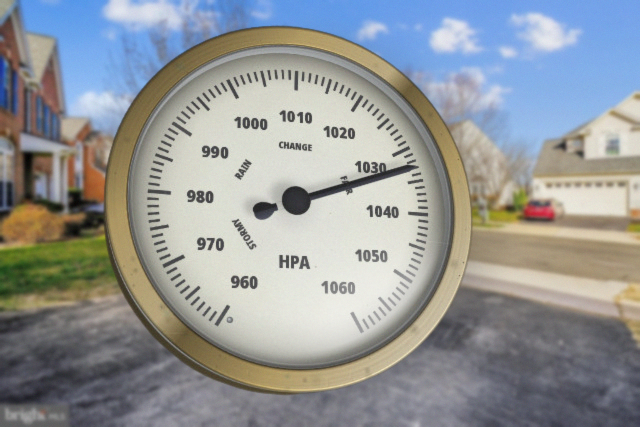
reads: value=1033 unit=hPa
